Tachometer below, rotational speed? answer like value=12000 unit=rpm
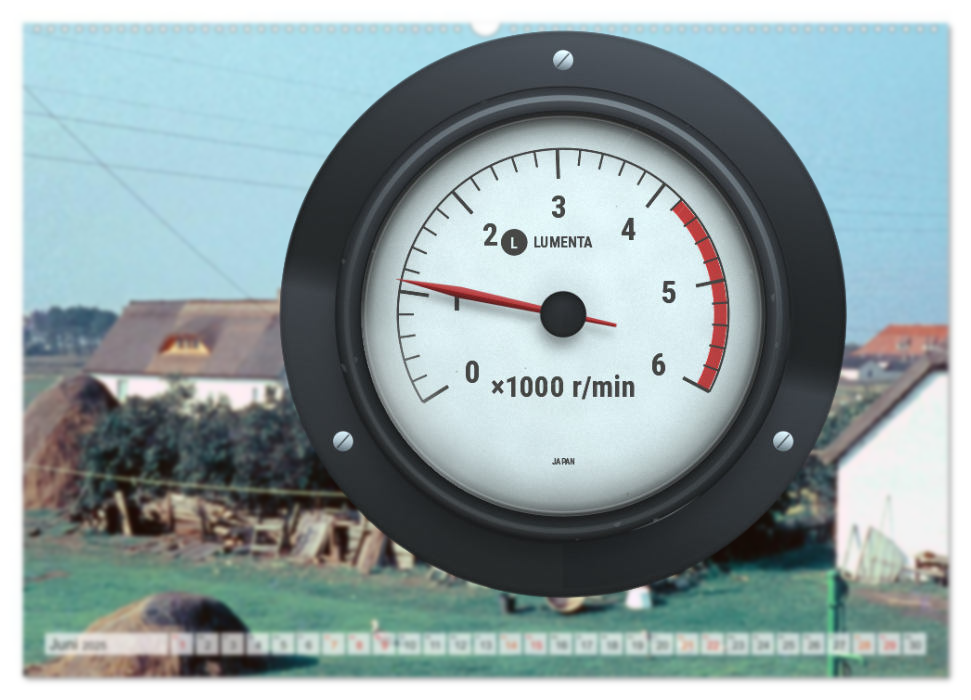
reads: value=1100 unit=rpm
